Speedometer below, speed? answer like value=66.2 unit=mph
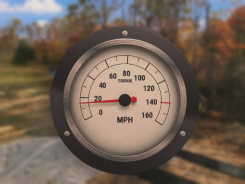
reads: value=15 unit=mph
